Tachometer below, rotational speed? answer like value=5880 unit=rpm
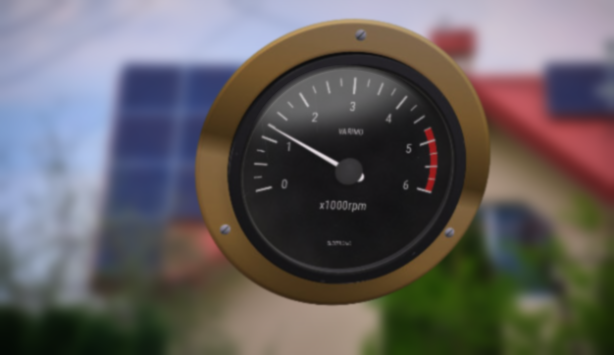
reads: value=1250 unit=rpm
